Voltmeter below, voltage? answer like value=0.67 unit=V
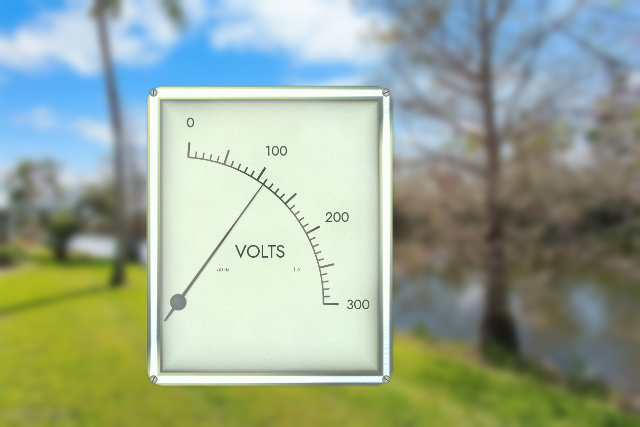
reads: value=110 unit=V
